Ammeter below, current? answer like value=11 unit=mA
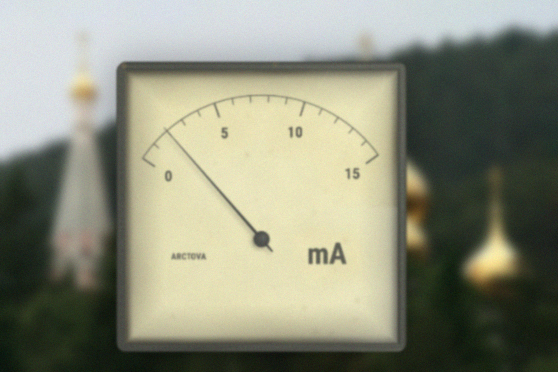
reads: value=2 unit=mA
